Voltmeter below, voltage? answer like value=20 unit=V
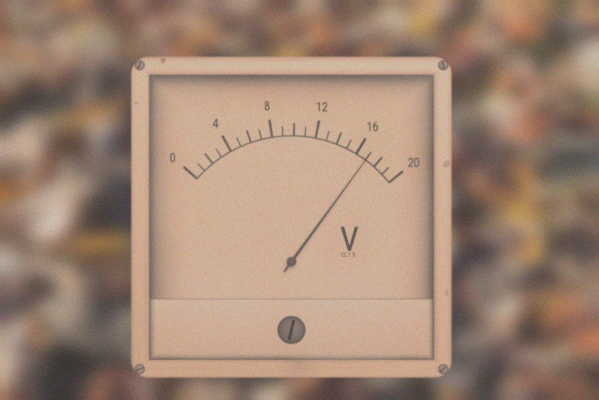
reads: value=17 unit=V
